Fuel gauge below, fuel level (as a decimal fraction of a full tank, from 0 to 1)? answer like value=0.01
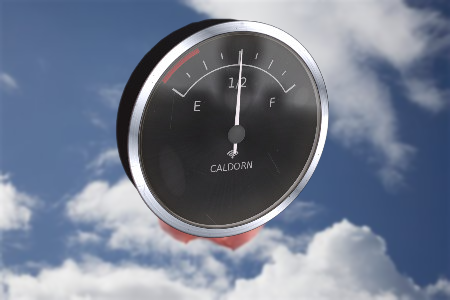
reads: value=0.5
